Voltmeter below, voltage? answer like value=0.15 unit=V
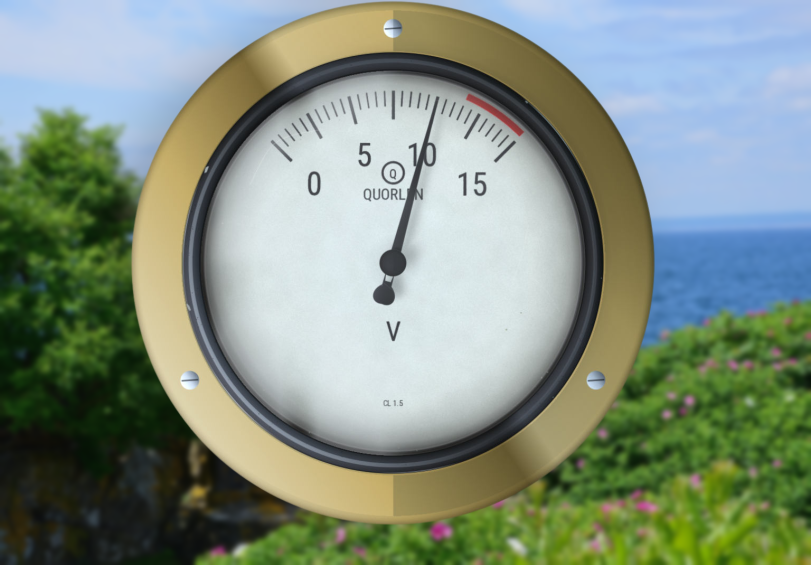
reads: value=10 unit=V
